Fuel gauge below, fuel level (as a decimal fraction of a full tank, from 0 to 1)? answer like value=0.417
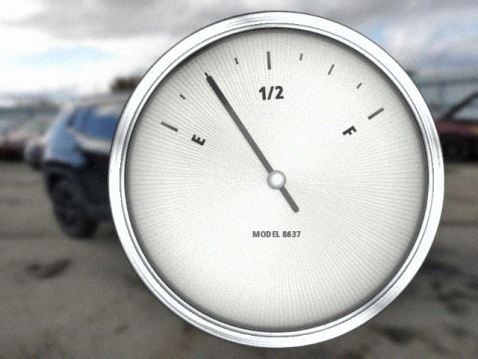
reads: value=0.25
